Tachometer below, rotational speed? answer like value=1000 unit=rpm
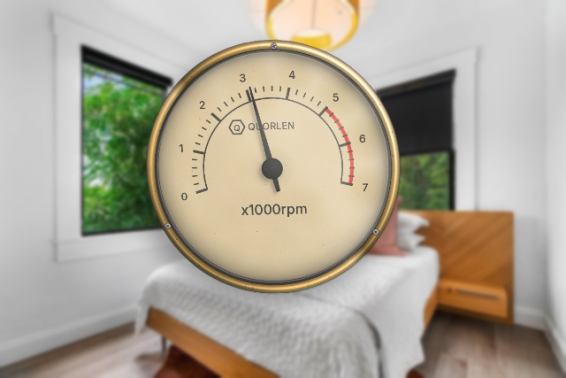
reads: value=3100 unit=rpm
